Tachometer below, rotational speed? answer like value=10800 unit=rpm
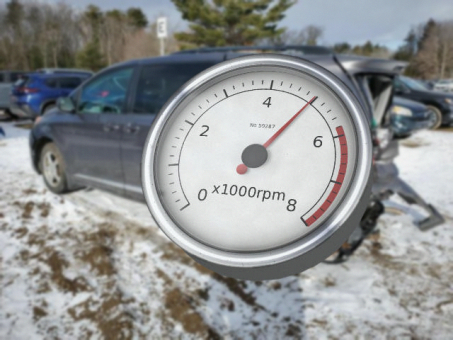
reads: value=5000 unit=rpm
